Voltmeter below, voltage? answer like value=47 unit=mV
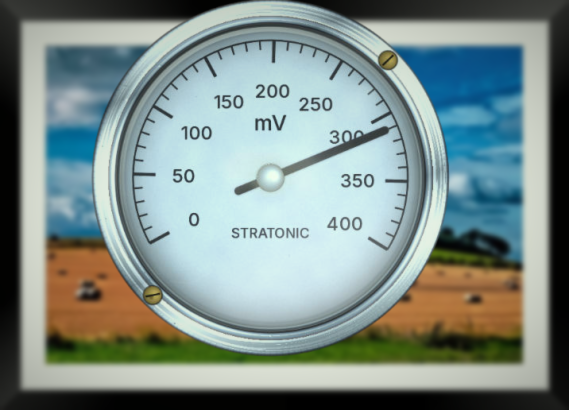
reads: value=310 unit=mV
